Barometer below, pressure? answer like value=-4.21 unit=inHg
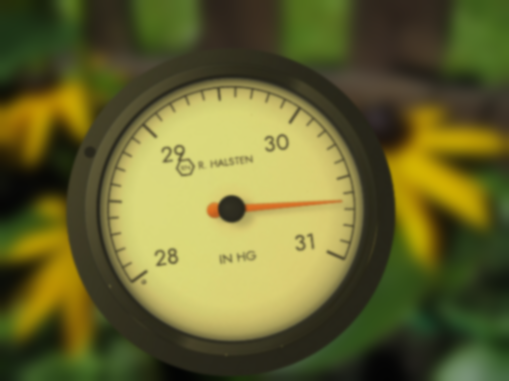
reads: value=30.65 unit=inHg
